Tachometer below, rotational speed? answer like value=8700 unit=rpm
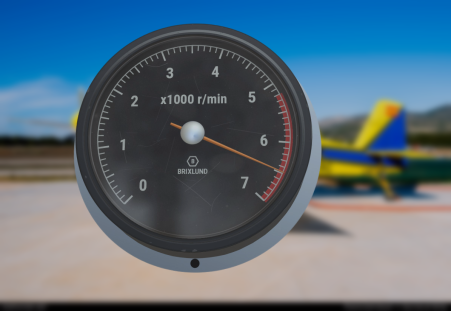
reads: value=6500 unit=rpm
